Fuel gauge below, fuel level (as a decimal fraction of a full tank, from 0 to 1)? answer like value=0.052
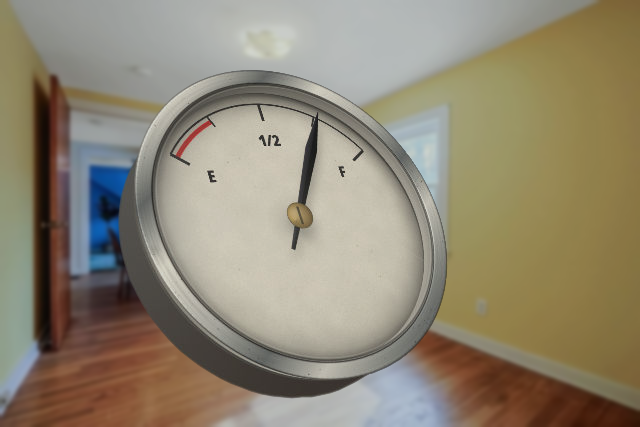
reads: value=0.75
